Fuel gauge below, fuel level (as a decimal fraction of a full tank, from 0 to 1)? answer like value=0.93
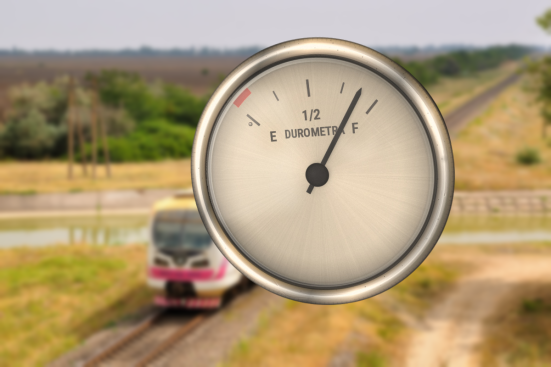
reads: value=0.875
